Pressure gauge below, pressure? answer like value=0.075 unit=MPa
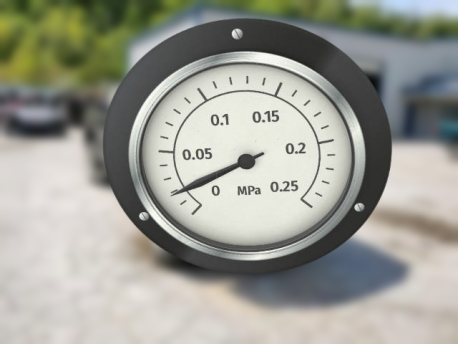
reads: value=0.02 unit=MPa
